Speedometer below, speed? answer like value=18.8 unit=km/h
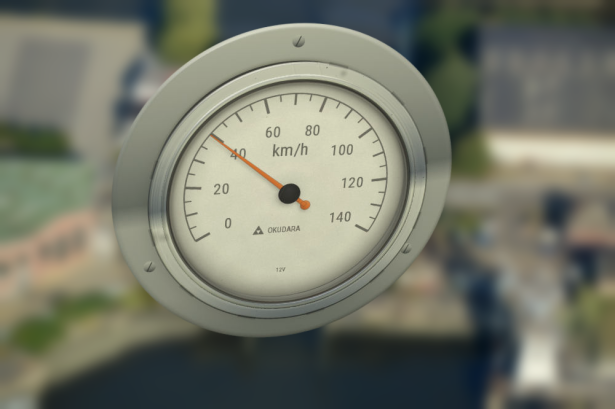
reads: value=40 unit=km/h
